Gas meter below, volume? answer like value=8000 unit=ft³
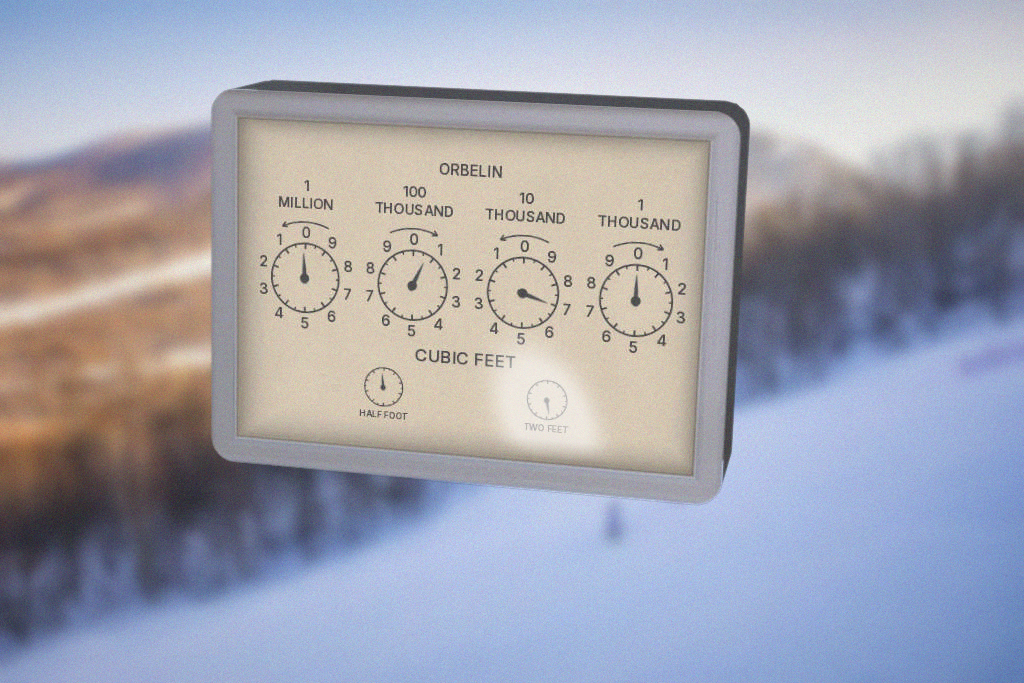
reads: value=7000 unit=ft³
